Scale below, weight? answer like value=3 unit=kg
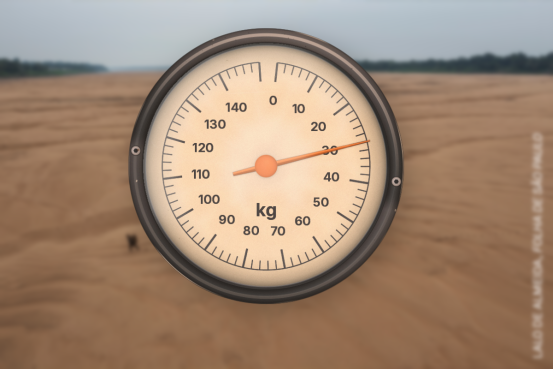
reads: value=30 unit=kg
